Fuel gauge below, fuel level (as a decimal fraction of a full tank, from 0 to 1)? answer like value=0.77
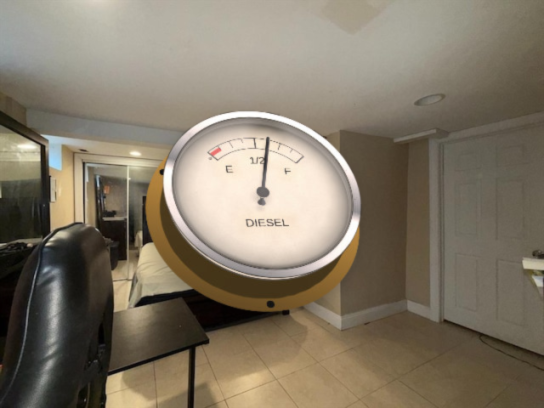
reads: value=0.625
